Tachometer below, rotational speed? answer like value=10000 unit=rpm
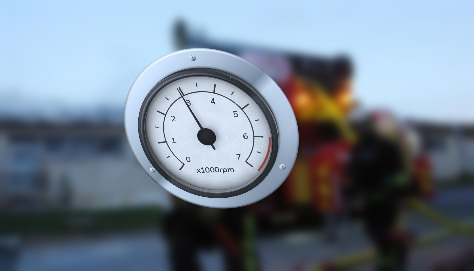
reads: value=3000 unit=rpm
